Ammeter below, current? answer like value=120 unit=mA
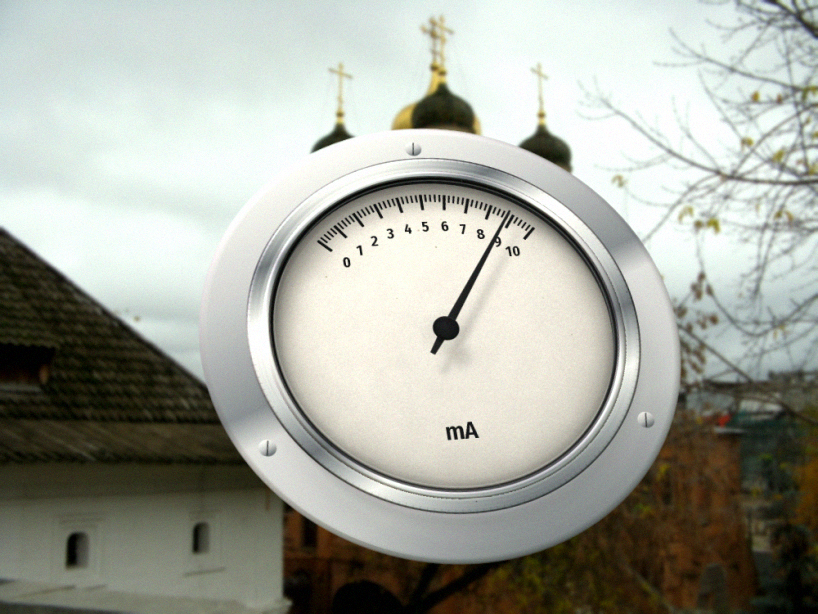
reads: value=8.8 unit=mA
